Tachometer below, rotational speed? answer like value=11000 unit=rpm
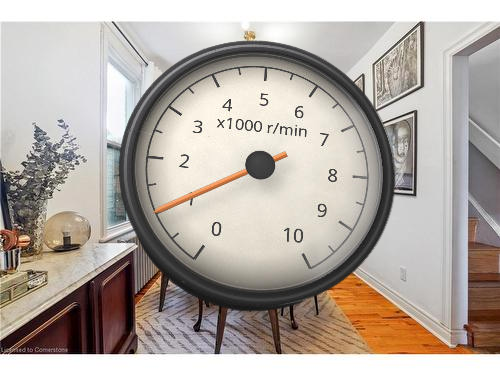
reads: value=1000 unit=rpm
